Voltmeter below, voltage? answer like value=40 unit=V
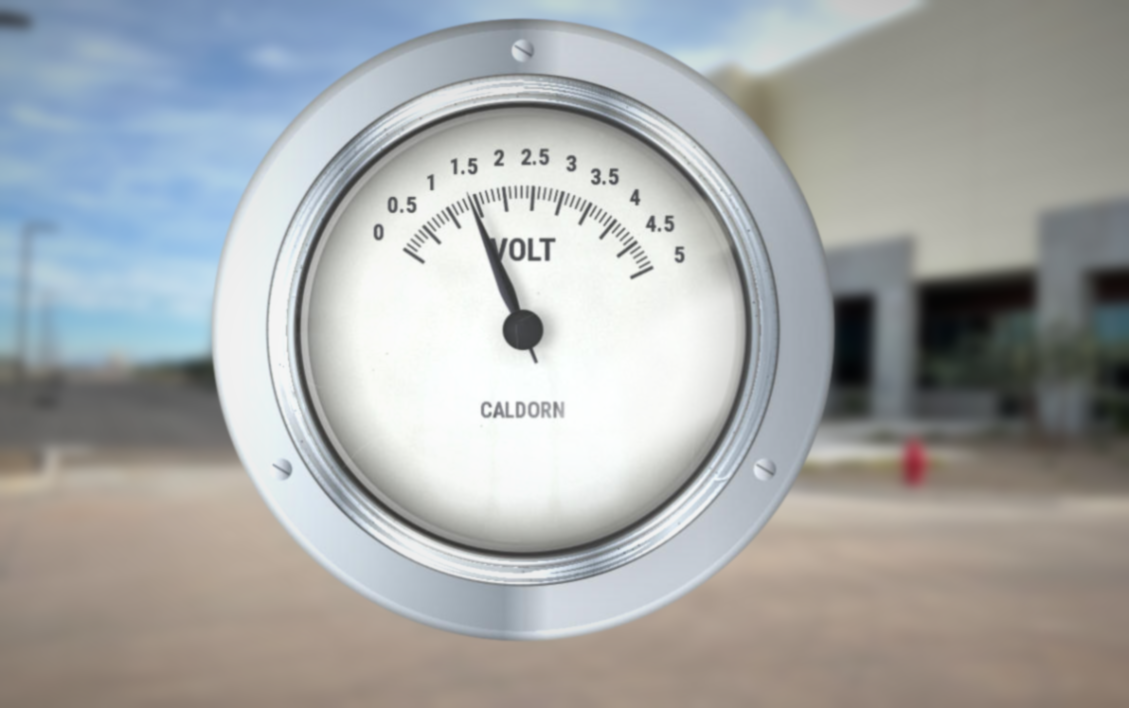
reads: value=1.4 unit=V
